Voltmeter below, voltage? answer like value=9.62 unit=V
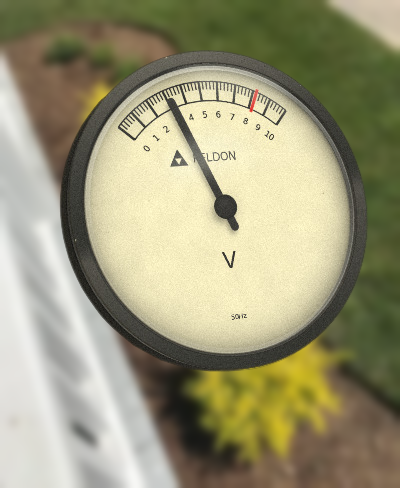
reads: value=3 unit=V
